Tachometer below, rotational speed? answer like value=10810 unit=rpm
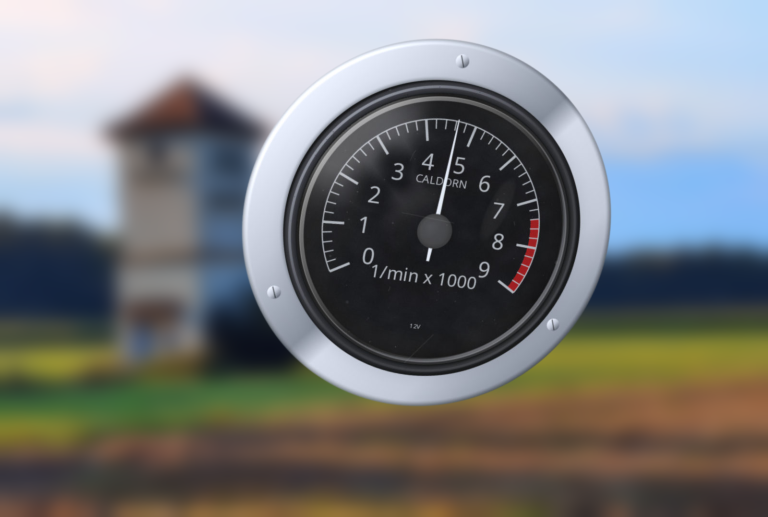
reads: value=4600 unit=rpm
